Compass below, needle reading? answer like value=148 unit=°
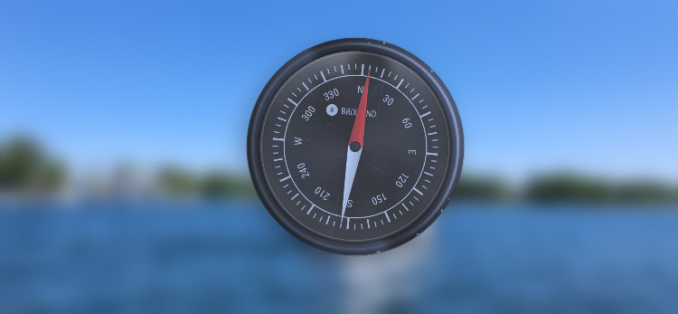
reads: value=5 unit=°
